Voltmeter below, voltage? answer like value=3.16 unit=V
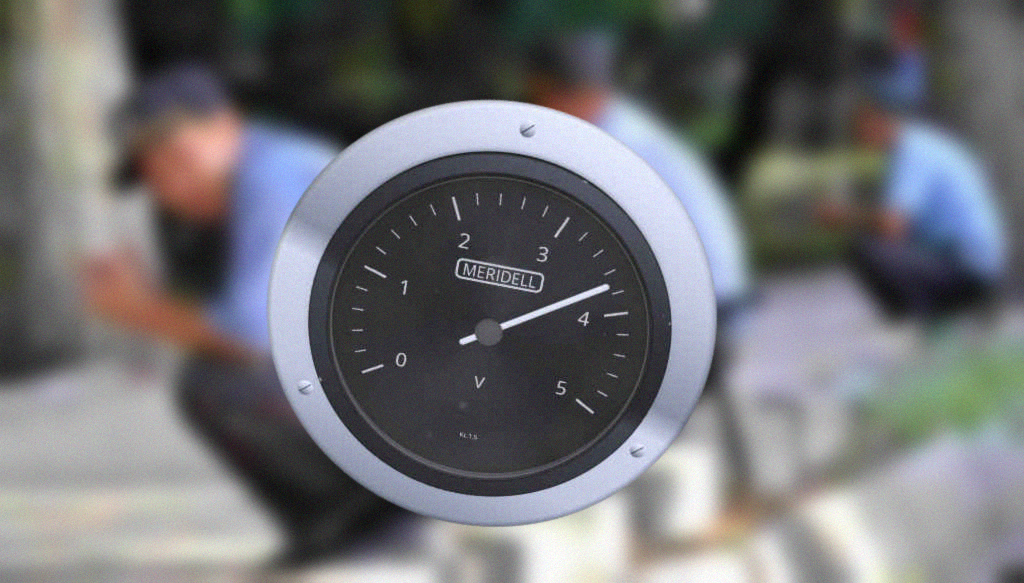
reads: value=3.7 unit=V
